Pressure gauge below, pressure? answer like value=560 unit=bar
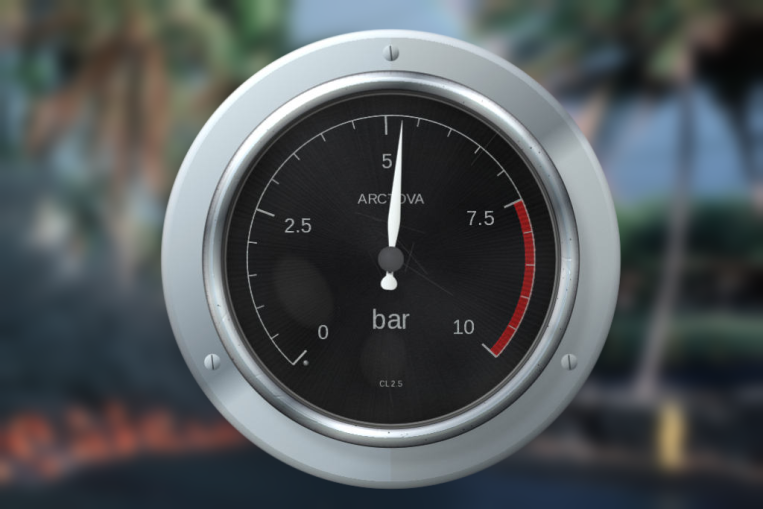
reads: value=5.25 unit=bar
